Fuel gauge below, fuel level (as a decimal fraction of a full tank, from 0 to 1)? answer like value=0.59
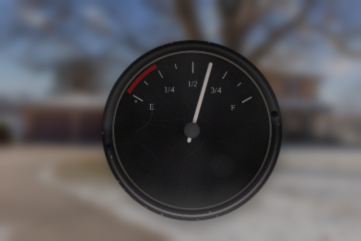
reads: value=0.625
